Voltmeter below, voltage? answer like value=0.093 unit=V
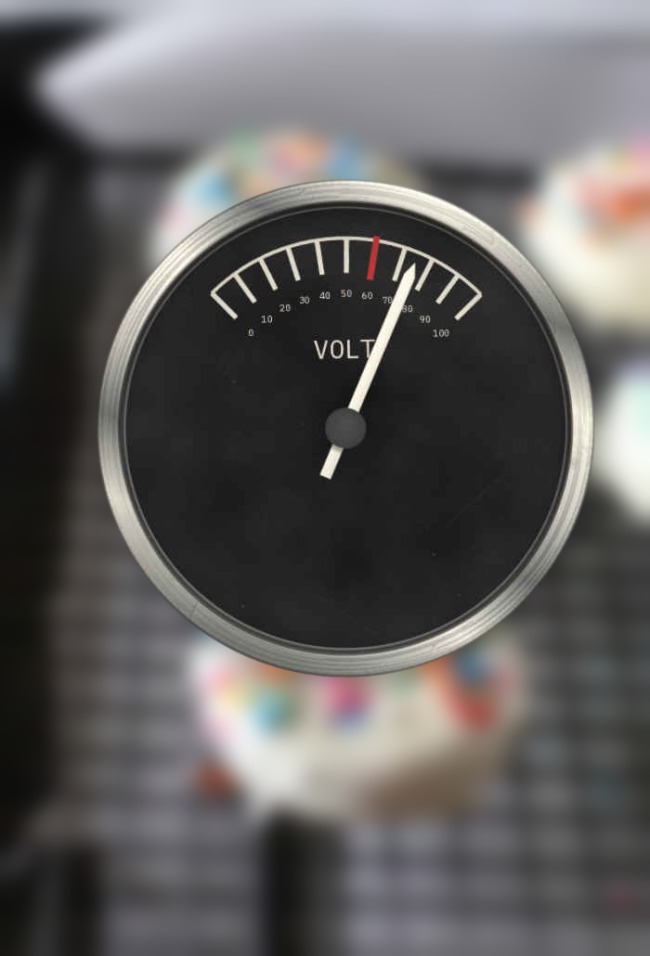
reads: value=75 unit=V
